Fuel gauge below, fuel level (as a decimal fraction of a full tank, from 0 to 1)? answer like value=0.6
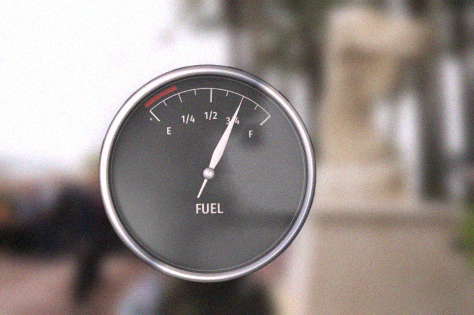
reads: value=0.75
